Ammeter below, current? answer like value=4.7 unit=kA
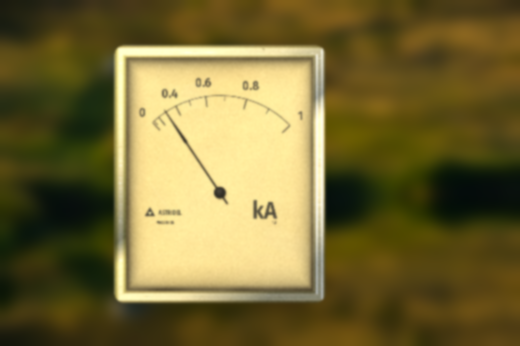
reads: value=0.3 unit=kA
